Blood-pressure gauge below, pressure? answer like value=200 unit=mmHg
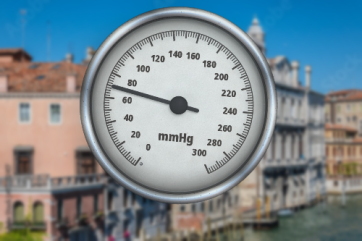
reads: value=70 unit=mmHg
